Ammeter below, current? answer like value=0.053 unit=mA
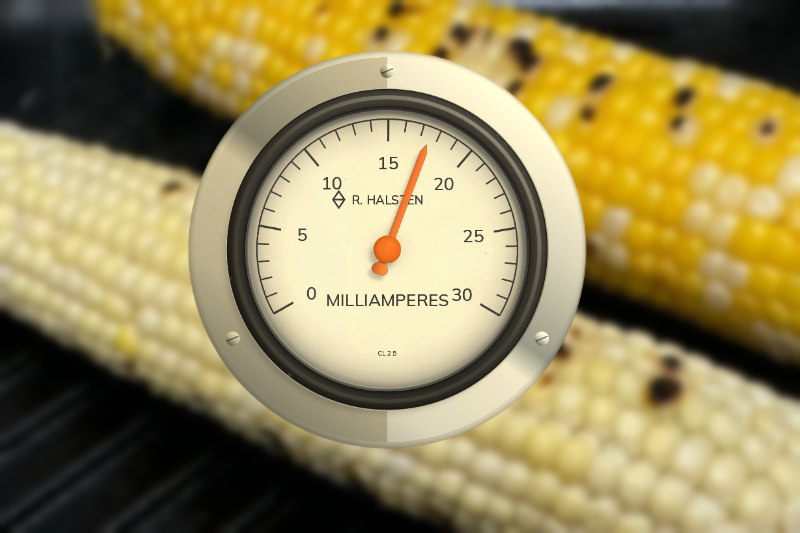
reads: value=17.5 unit=mA
